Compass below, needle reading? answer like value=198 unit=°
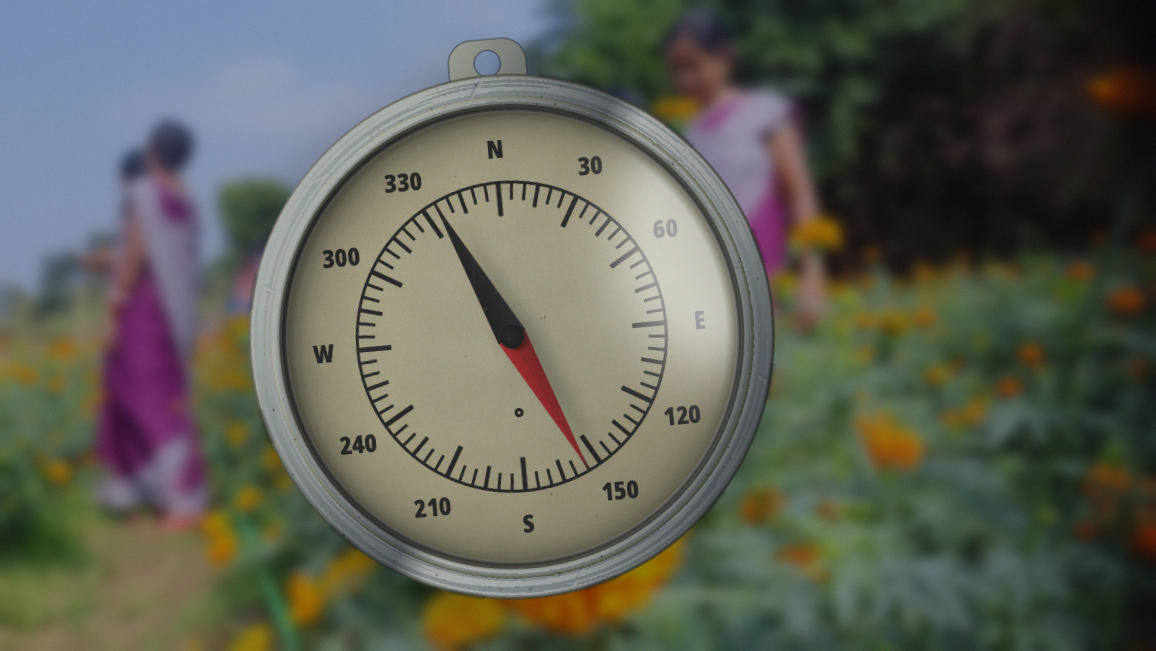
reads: value=155 unit=°
